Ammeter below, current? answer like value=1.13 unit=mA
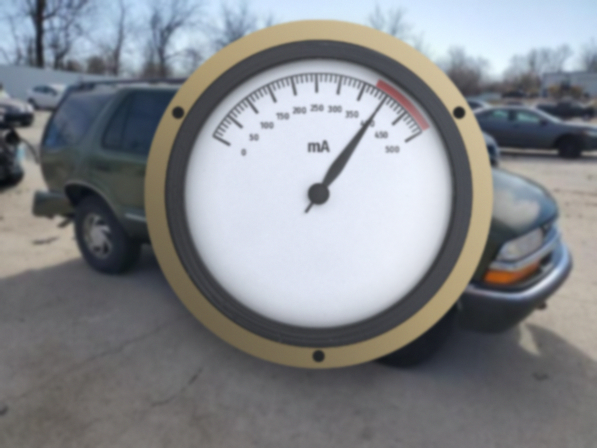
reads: value=400 unit=mA
